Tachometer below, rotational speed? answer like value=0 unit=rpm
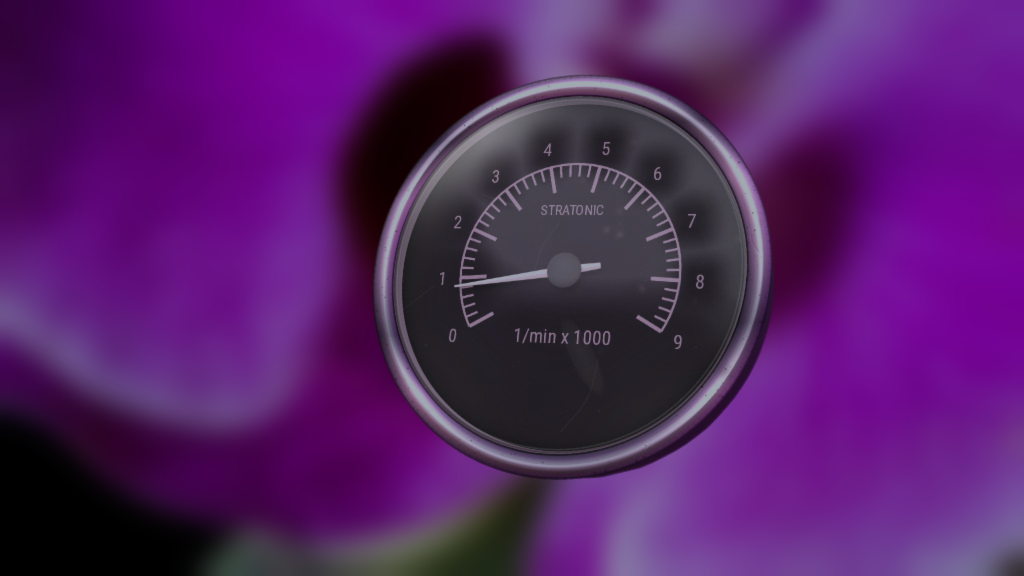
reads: value=800 unit=rpm
